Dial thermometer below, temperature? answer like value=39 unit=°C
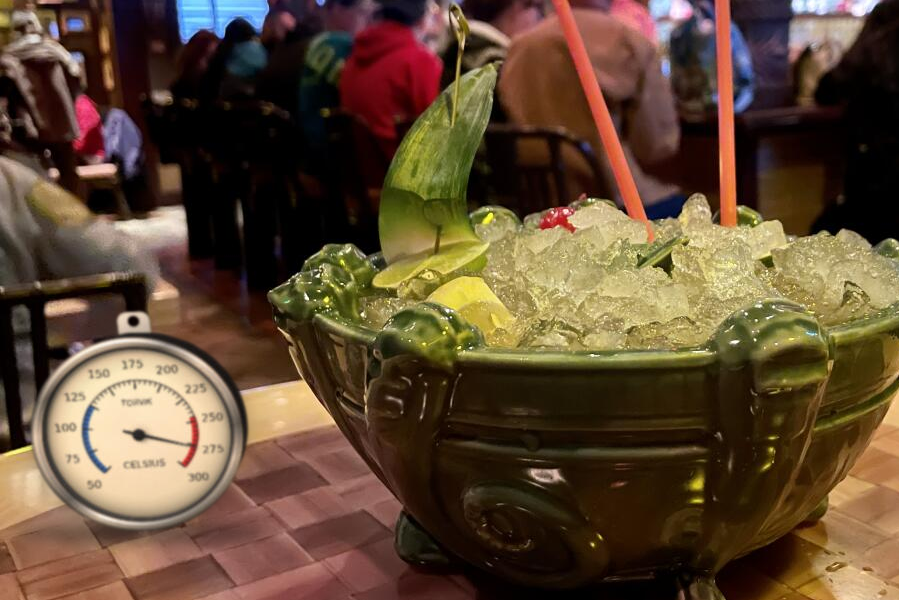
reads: value=275 unit=°C
